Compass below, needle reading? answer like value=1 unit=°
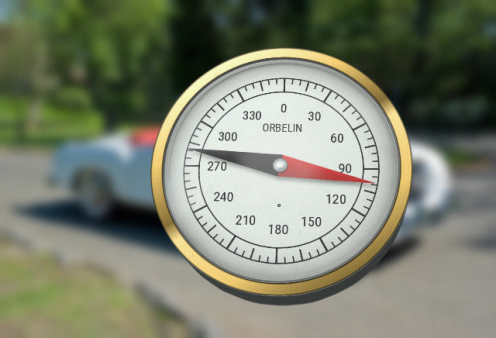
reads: value=100 unit=°
